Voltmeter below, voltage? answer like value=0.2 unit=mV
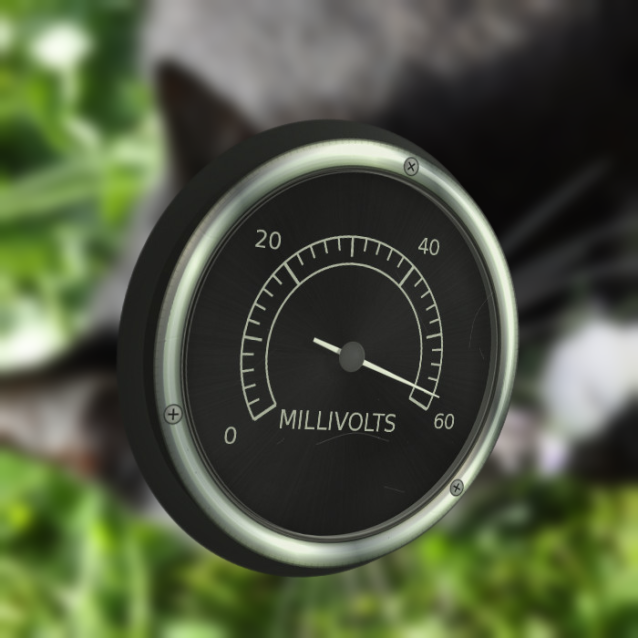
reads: value=58 unit=mV
